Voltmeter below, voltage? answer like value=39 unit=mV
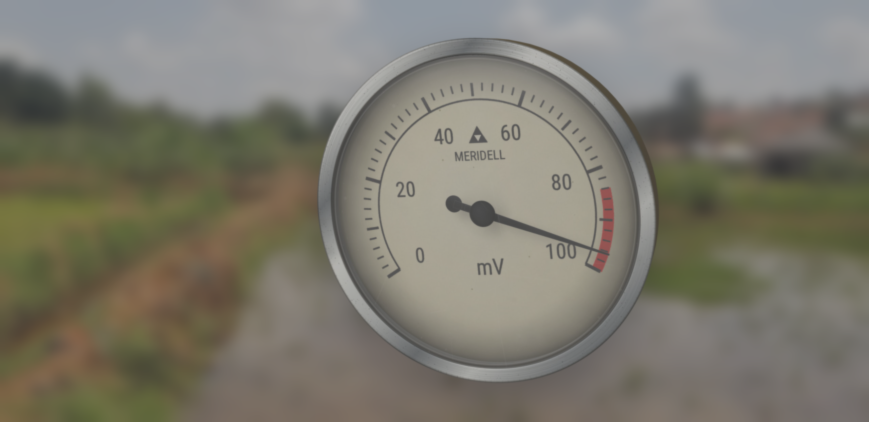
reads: value=96 unit=mV
